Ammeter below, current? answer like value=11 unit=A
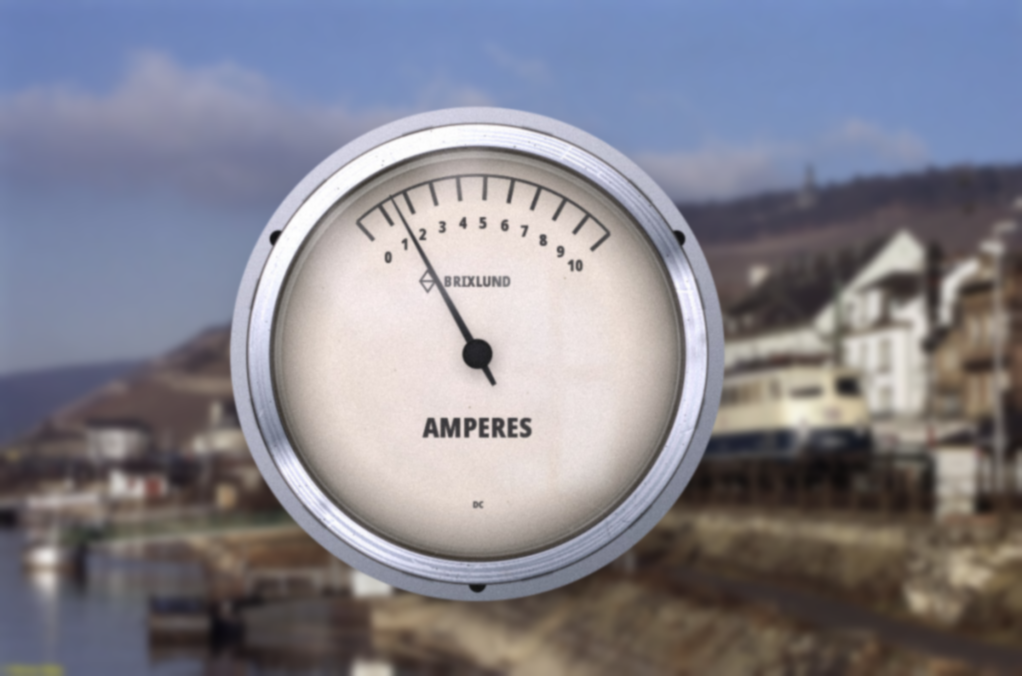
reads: value=1.5 unit=A
